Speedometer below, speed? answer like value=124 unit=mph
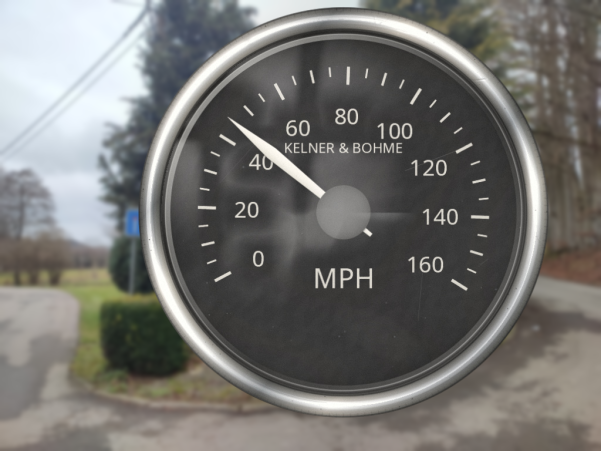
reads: value=45 unit=mph
